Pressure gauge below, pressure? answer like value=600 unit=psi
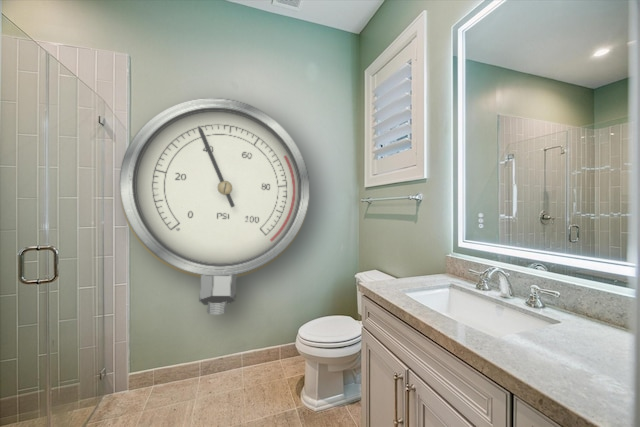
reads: value=40 unit=psi
